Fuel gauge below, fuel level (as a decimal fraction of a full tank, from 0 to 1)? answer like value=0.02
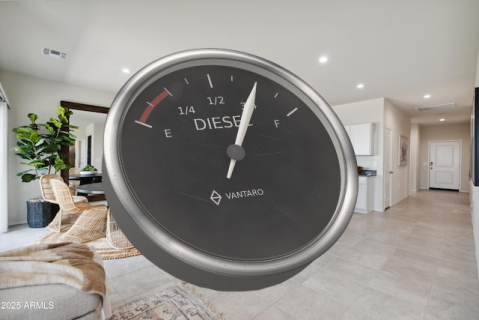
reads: value=0.75
